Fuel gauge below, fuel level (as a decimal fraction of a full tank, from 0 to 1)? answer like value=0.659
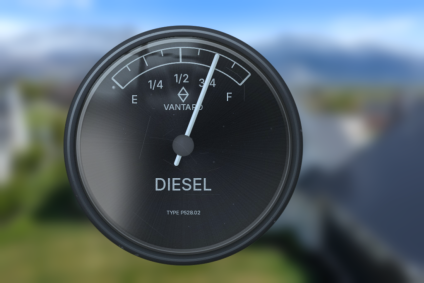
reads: value=0.75
